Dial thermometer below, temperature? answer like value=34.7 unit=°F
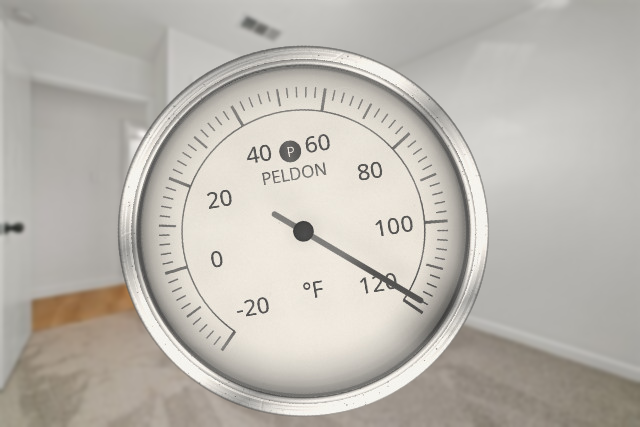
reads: value=118 unit=°F
